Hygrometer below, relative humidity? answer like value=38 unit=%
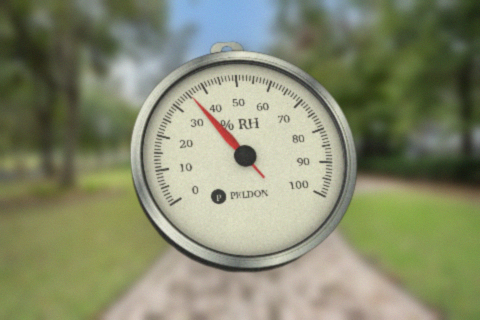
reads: value=35 unit=%
